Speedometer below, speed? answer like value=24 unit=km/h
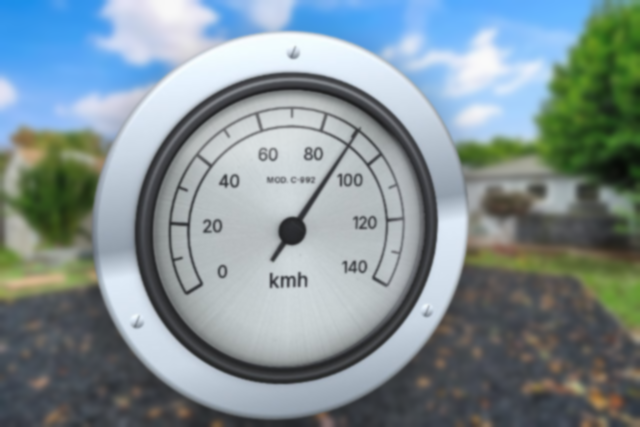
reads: value=90 unit=km/h
